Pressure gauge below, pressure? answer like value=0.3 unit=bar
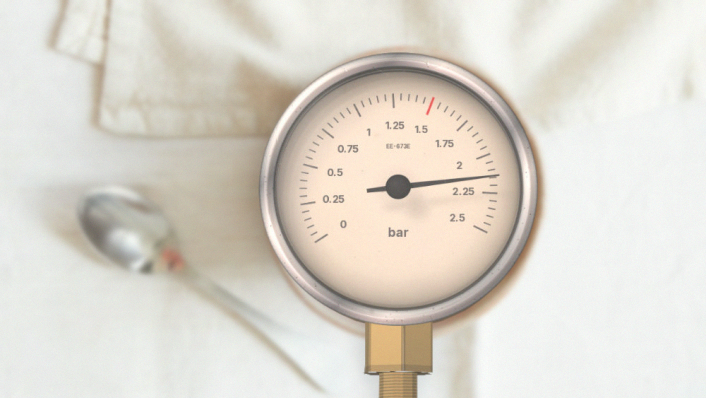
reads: value=2.15 unit=bar
